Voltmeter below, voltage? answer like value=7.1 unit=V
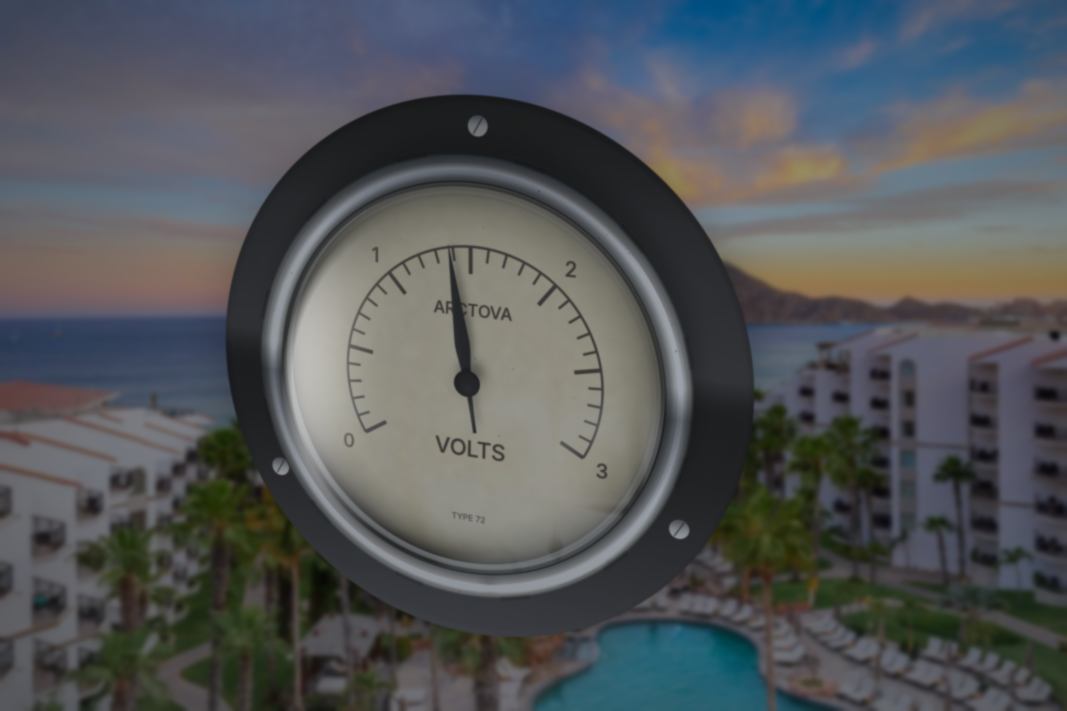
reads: value=1.4 unit=V
